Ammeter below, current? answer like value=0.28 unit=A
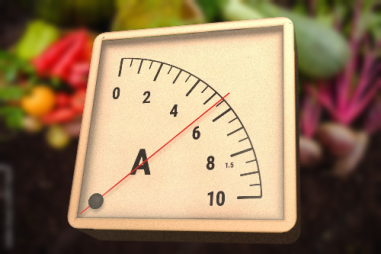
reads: value=5.5 unit=A
